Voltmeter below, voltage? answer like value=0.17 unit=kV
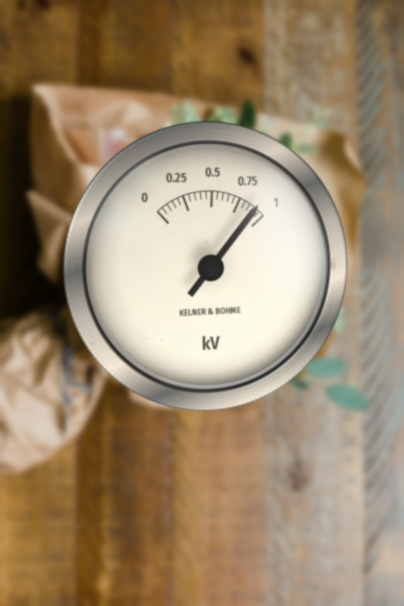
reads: value=0.9 unit=kV
